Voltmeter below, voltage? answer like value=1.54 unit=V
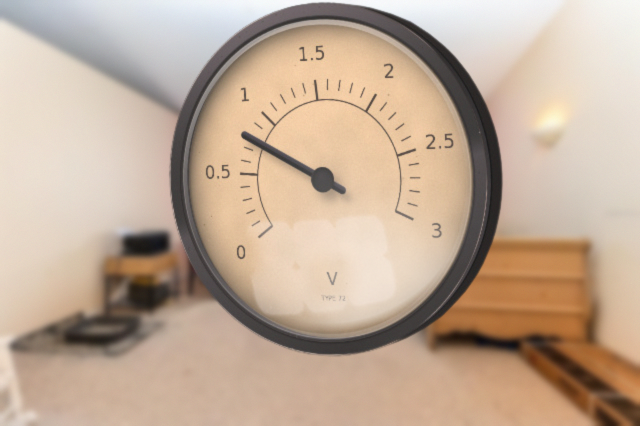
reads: value=0.8 unit=V
